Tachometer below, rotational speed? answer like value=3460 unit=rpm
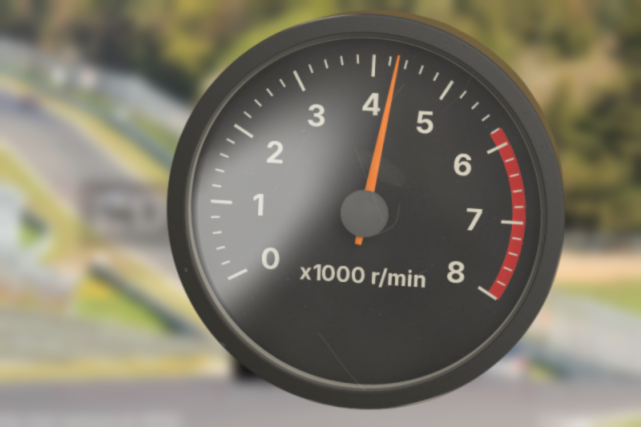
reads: value=4300 unit=rpm
